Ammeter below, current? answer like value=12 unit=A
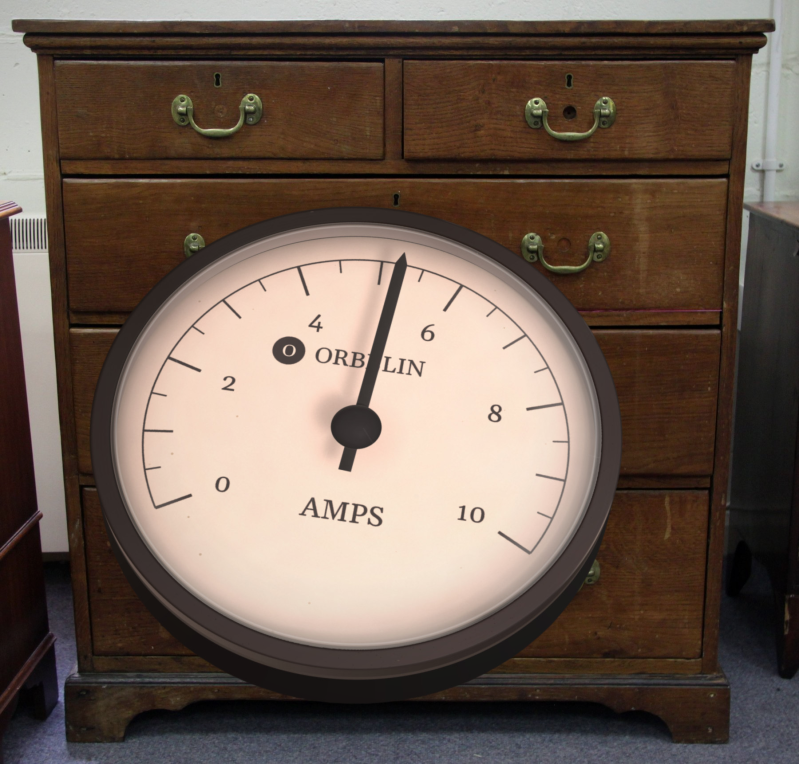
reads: value=5.25 unit=A
